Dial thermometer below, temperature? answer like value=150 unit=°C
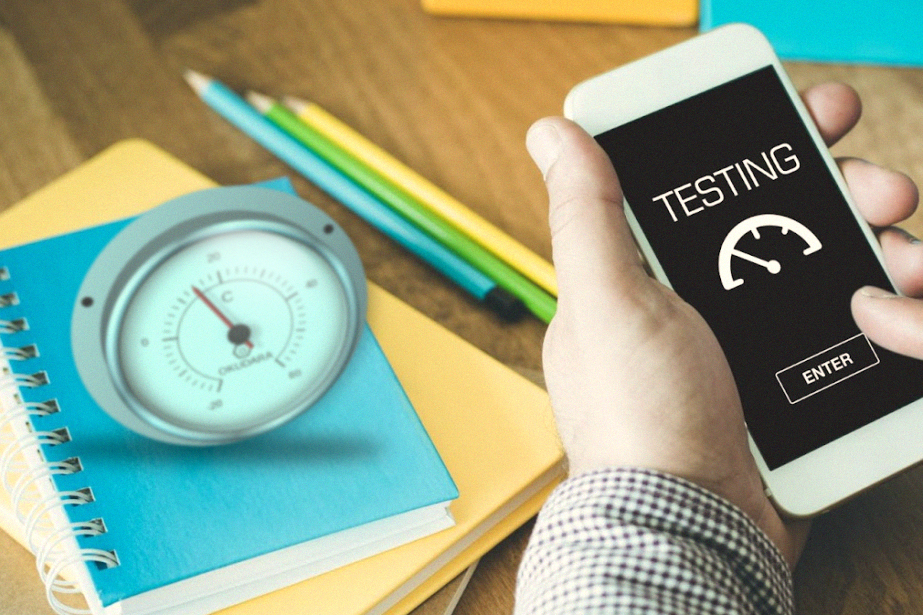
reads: value=14 unit=°C
